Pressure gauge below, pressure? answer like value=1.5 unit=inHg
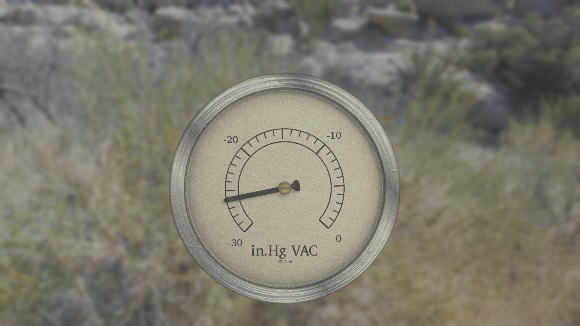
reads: value=-26 unit=inHg
